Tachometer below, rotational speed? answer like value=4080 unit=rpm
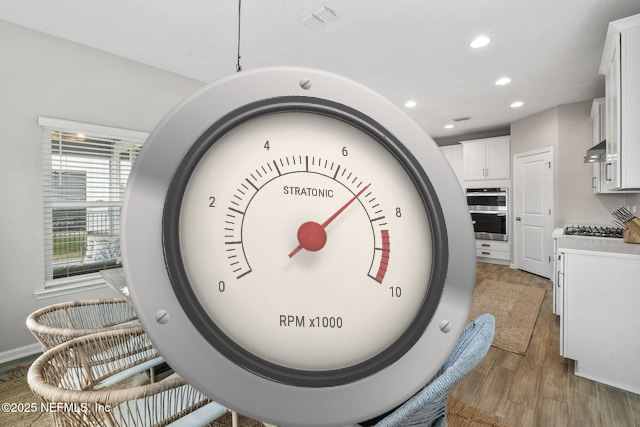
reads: value=7000 unit=rpm
